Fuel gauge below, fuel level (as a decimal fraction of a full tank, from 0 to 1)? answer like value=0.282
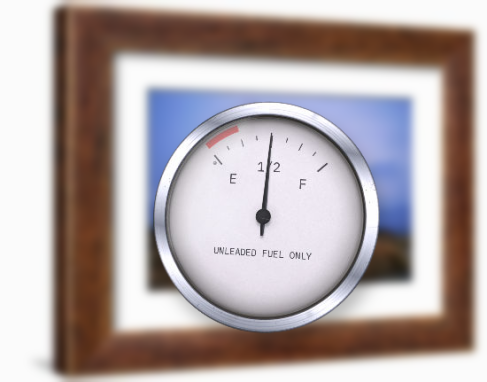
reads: value=0.5
